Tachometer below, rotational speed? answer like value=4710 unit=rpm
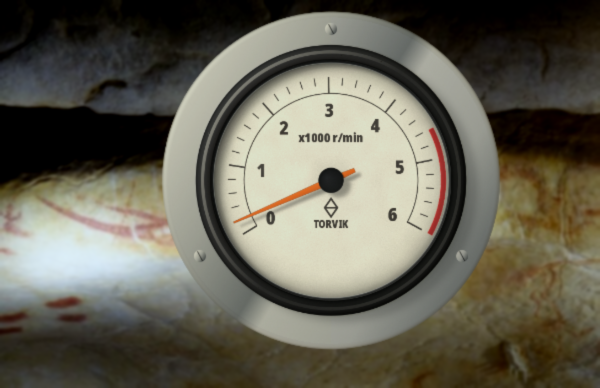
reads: value=200 unit=rpm
